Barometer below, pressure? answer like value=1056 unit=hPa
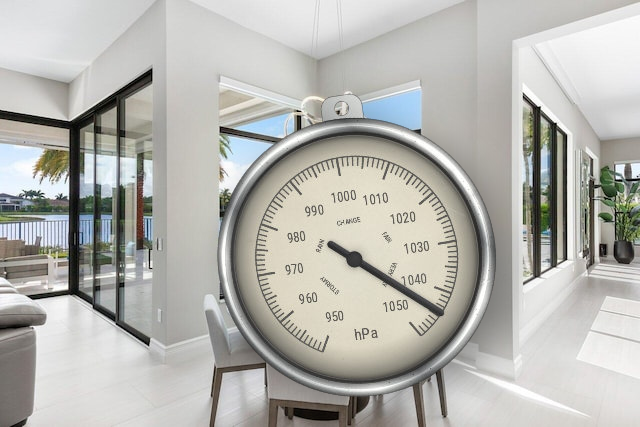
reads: value=1044 unit=hPa
